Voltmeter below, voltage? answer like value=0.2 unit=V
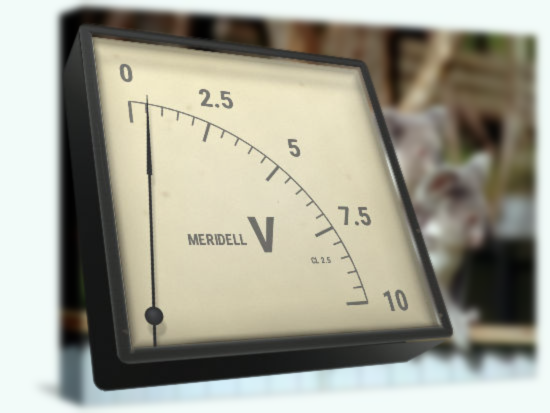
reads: value=0.5 unit=V
